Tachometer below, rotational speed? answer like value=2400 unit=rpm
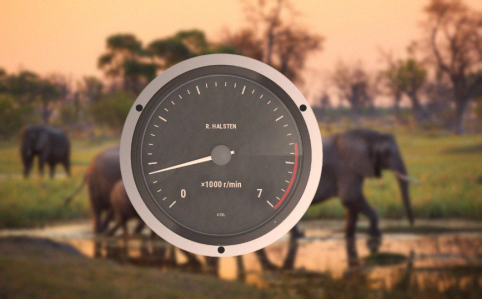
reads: value=800 unit=rpm
